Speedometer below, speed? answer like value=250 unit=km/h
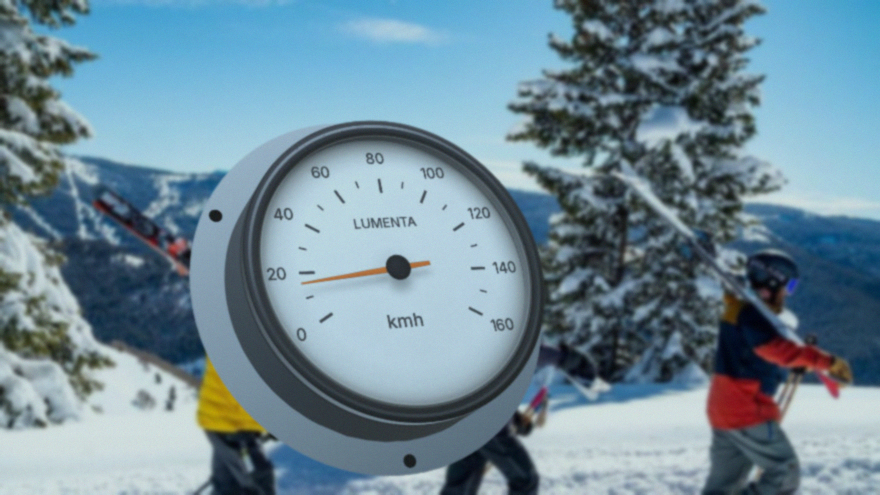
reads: value=15 unit=km/h
